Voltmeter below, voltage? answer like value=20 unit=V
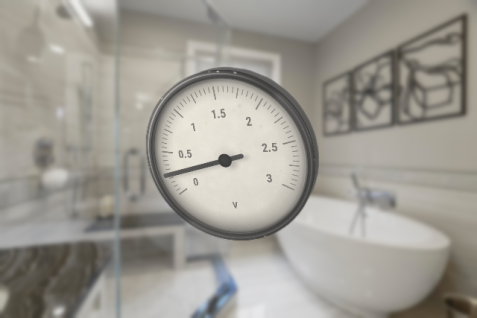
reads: value=0.25 unit=V
